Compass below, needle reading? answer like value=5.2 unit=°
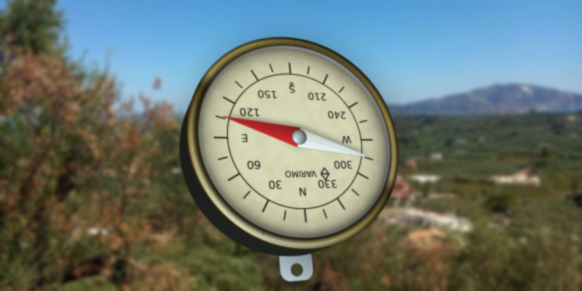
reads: value=105 unit=°
